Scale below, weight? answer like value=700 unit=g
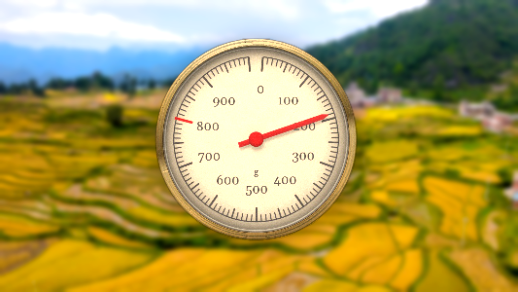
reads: value=190 unit=g
